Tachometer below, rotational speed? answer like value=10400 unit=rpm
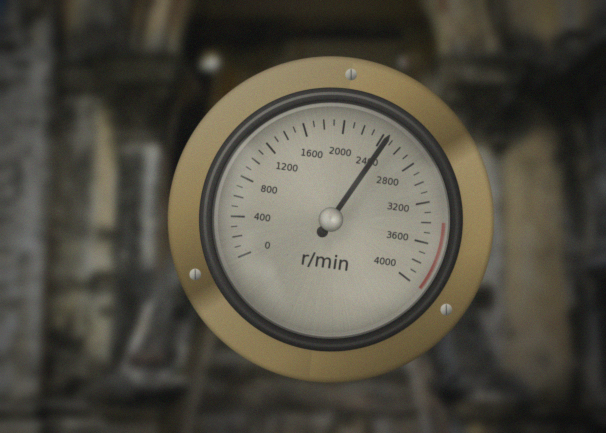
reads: value=2450 unit=rpm
